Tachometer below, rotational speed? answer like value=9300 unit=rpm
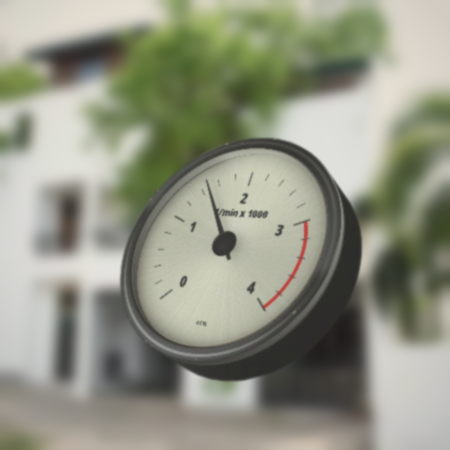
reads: value=1500 unit=rpm
